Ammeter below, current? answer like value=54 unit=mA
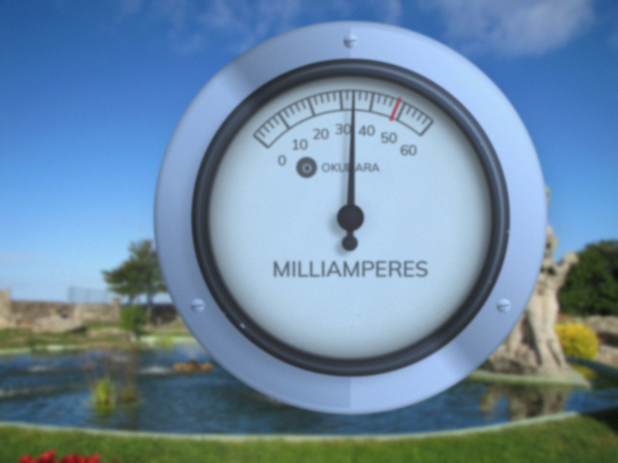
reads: value=34 unit=mA
